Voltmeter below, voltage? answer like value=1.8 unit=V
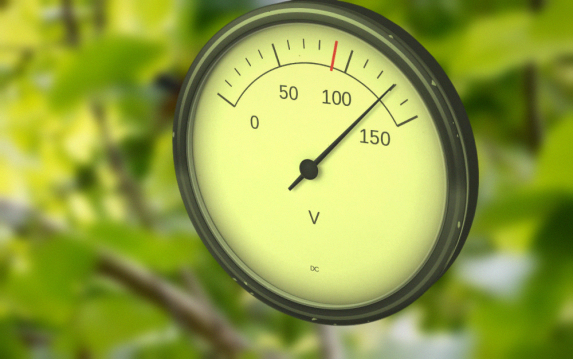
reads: value=130 unit=V
